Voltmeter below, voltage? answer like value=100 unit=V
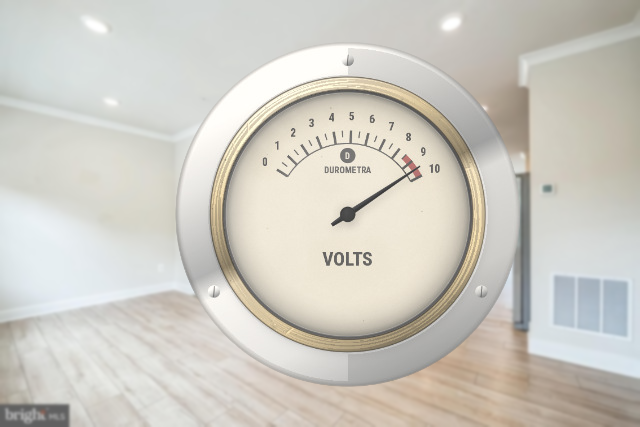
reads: value=9.5 unit=V
